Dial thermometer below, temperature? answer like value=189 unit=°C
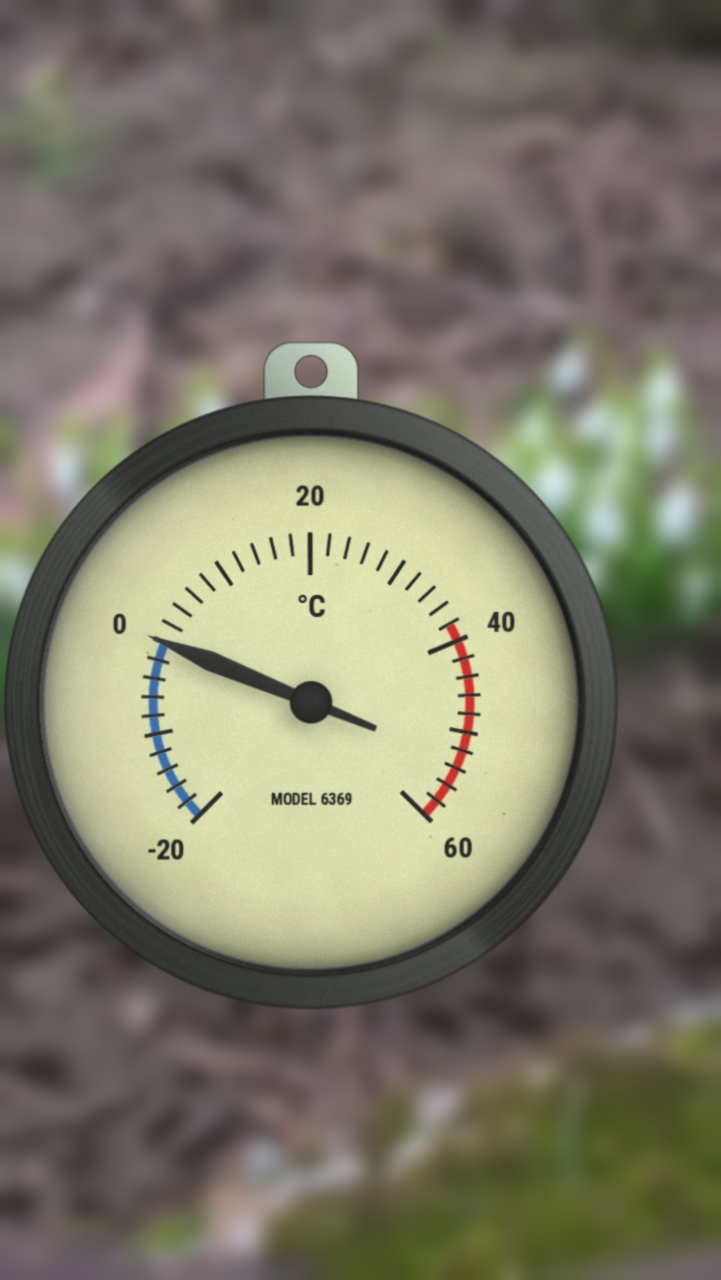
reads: value=0 unit=°C
